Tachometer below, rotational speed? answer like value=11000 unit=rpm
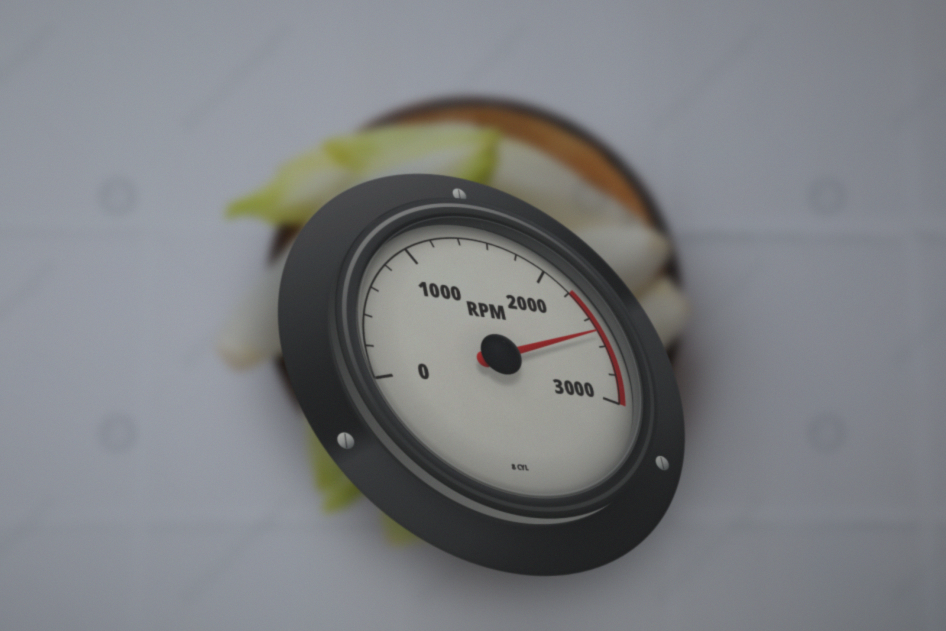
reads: value=2500 unit=rpm
